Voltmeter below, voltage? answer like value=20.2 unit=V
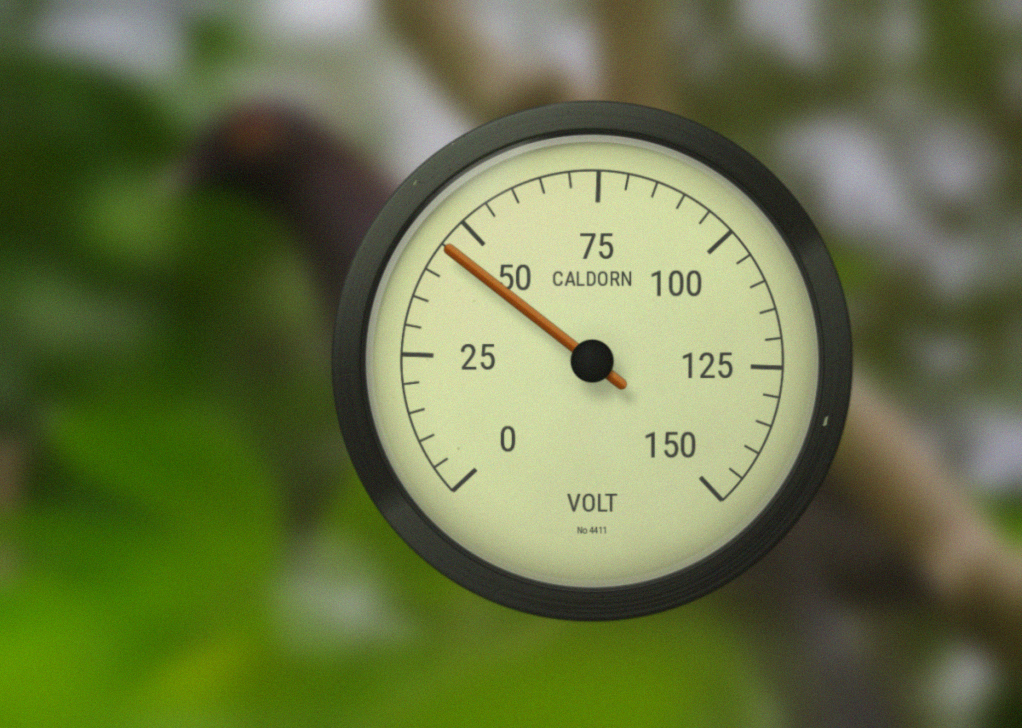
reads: value=45 unit=V
